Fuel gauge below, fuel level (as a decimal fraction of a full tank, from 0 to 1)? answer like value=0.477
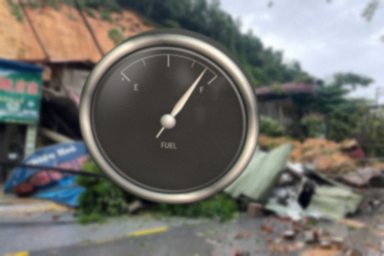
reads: value=0.875
